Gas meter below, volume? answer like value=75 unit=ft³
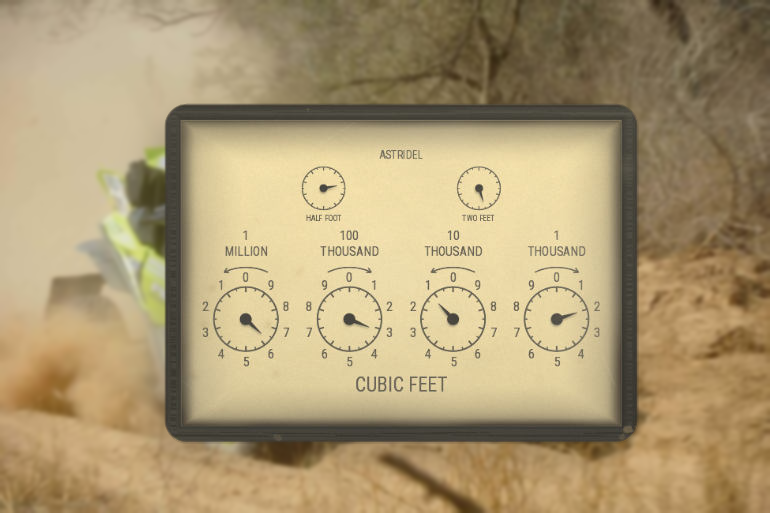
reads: value=631200 unit=ft³
